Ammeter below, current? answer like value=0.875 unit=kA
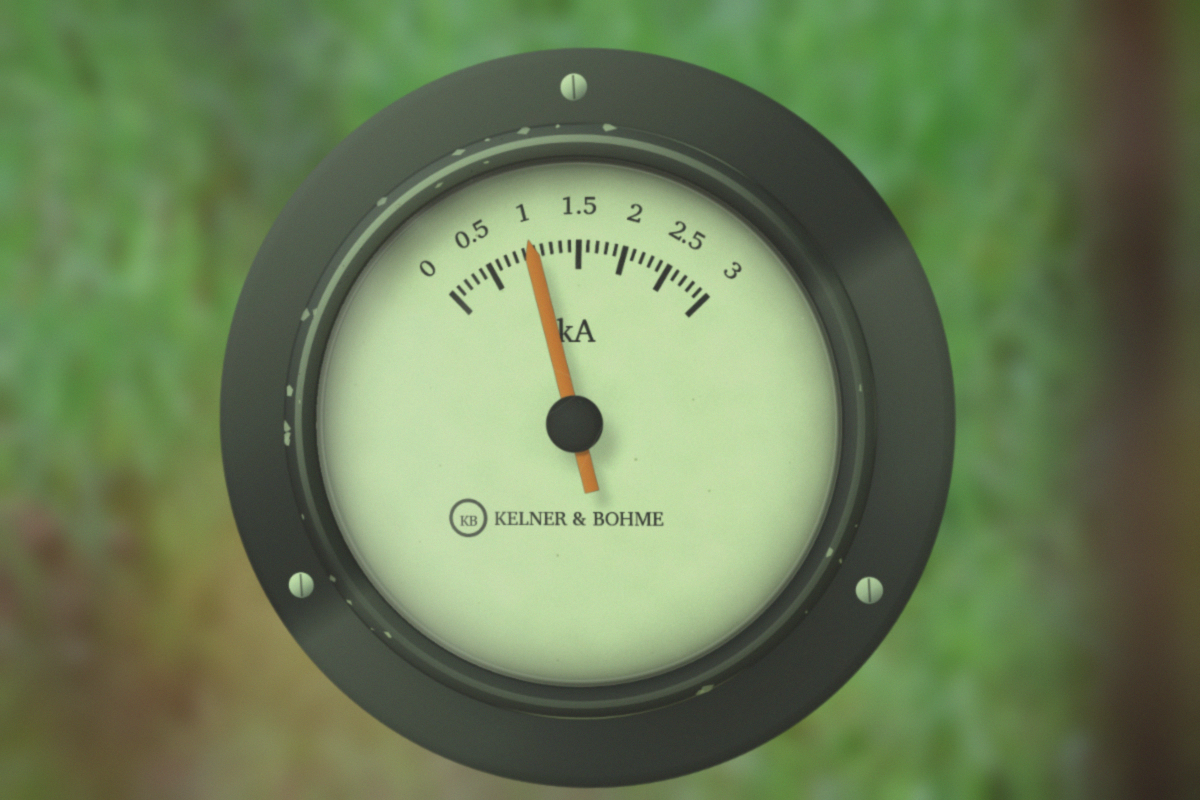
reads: value=1 unit=kA
